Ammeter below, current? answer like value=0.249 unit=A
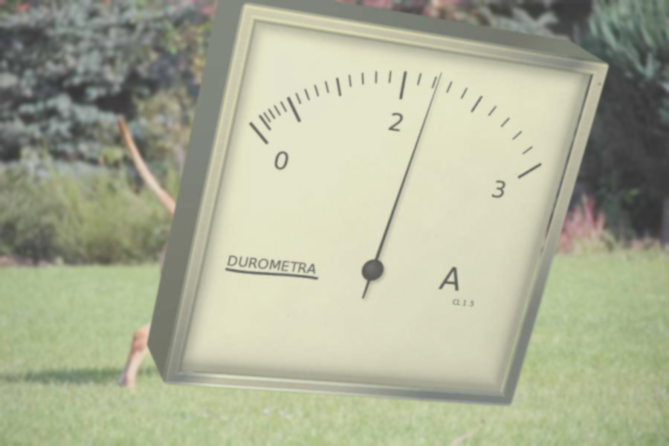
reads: value=2.2 unit=A
